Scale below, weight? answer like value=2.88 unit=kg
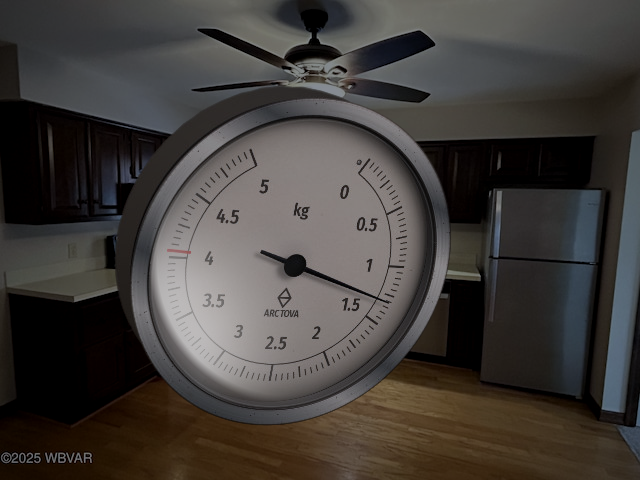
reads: value=1.3 unit=kg
